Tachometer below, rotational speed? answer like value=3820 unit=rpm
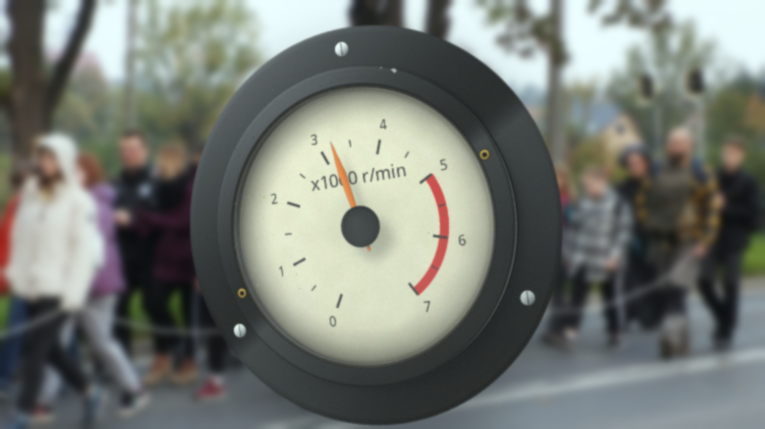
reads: value=3250 unit=rpm
